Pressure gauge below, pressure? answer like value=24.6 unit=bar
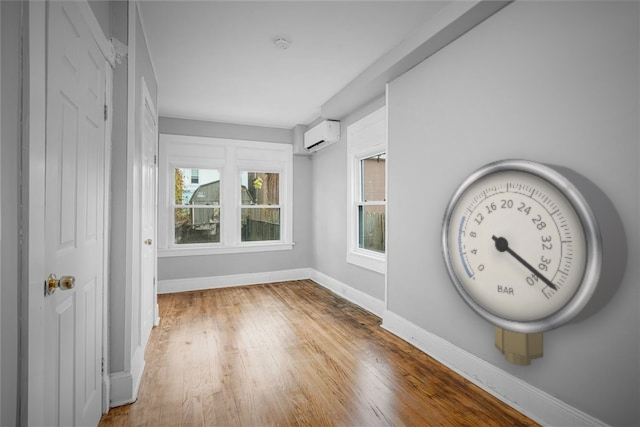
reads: value=38 unit=bar
